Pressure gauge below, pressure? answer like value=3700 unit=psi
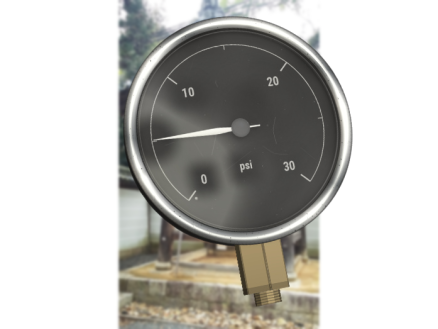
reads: value=5 unit=psi
